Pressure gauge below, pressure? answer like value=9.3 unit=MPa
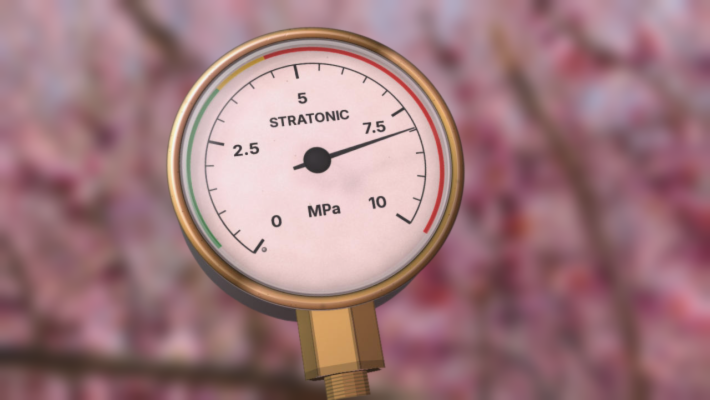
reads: value=8 unit=MPa
